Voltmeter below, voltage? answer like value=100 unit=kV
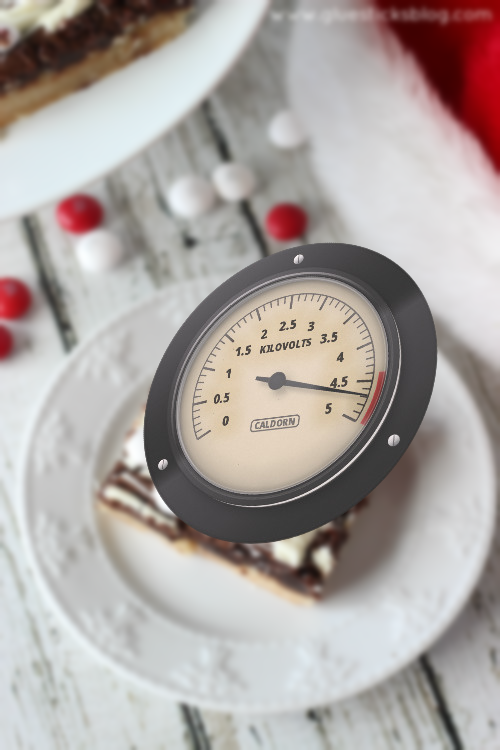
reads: value=4.7 unit=kV
